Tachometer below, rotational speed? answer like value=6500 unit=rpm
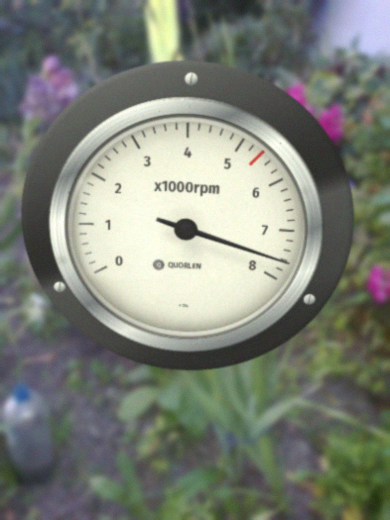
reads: value=7600 unit=rpm
